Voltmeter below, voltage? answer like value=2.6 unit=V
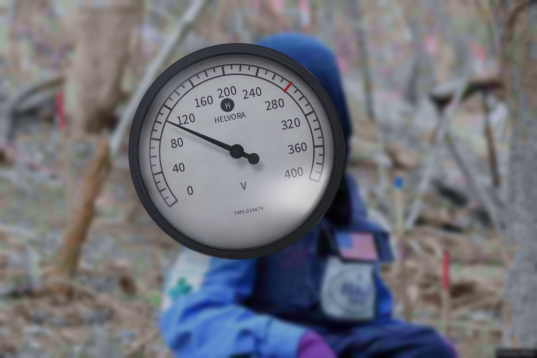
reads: value=105 unit=V
